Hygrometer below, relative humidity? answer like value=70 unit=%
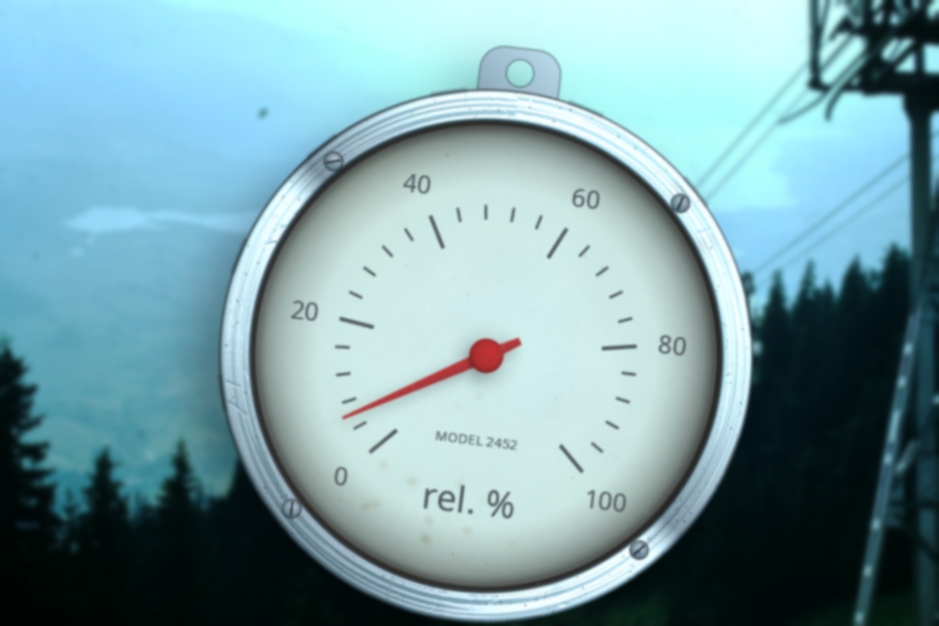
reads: value=6 unit=%
